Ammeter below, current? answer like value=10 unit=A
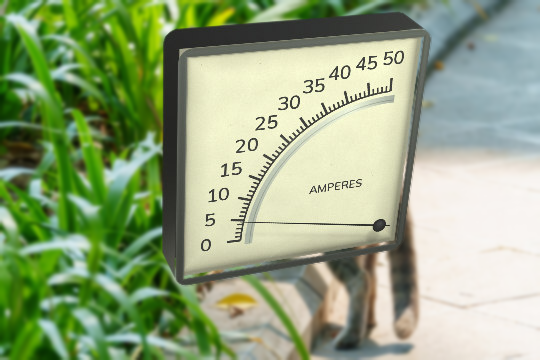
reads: value=5 unit=A
